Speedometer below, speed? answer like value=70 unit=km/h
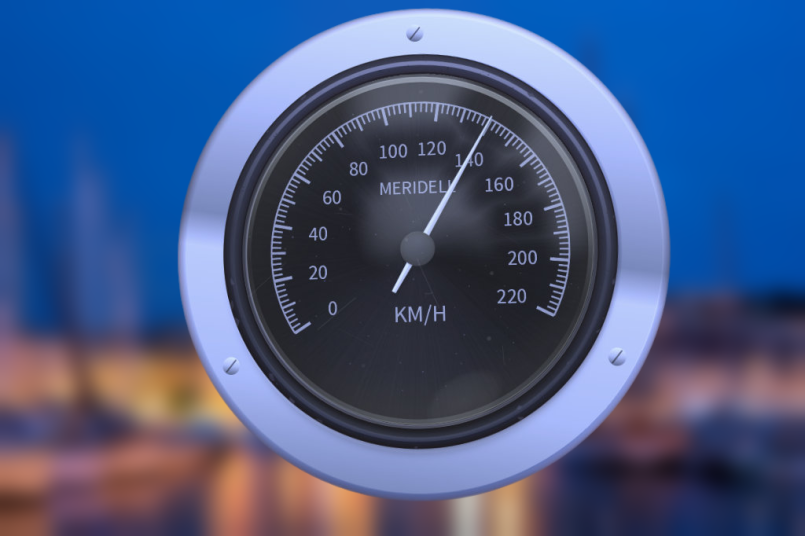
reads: value=140 unit=km/h
